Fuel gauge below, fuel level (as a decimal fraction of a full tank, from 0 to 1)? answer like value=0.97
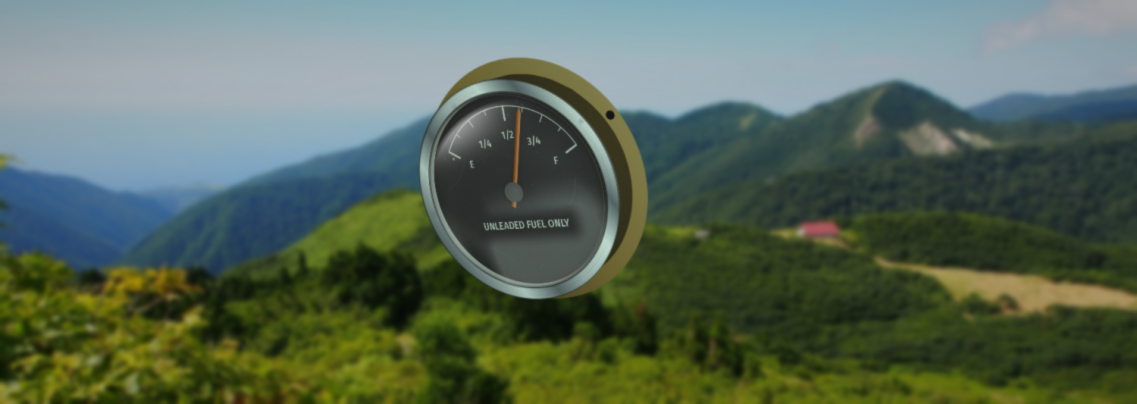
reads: value=0.625
